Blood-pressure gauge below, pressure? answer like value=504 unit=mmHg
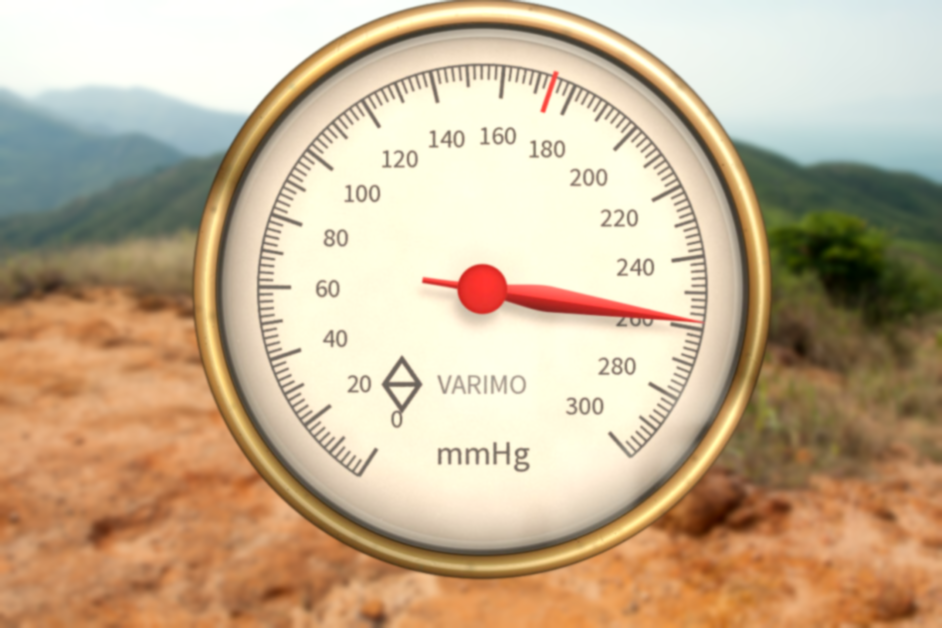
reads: value=258 unit=mmHg
